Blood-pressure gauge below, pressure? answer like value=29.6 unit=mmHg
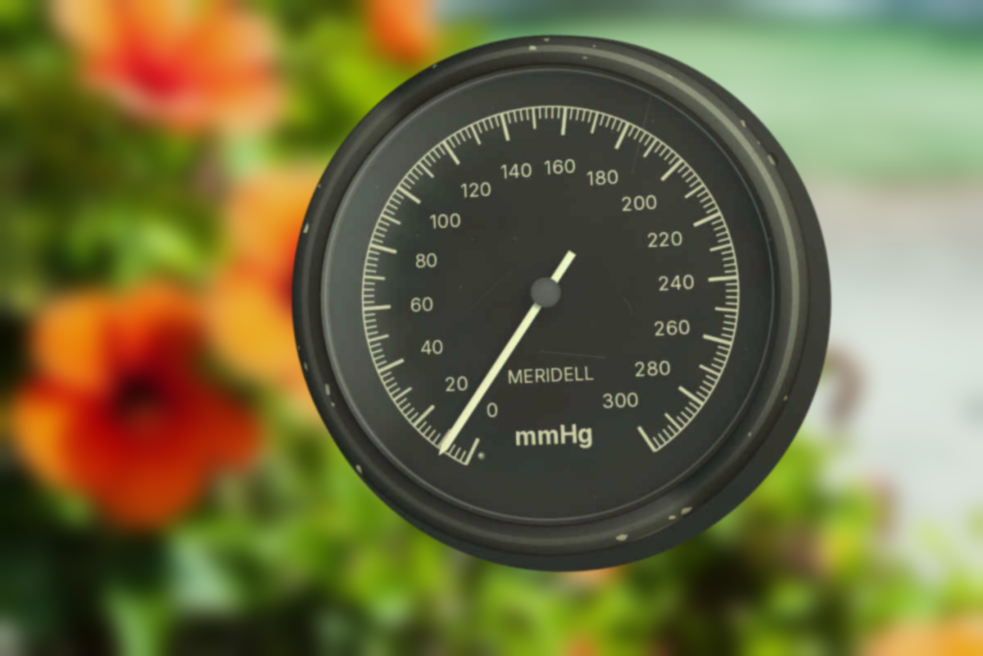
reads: value=8 unit=mmHg
